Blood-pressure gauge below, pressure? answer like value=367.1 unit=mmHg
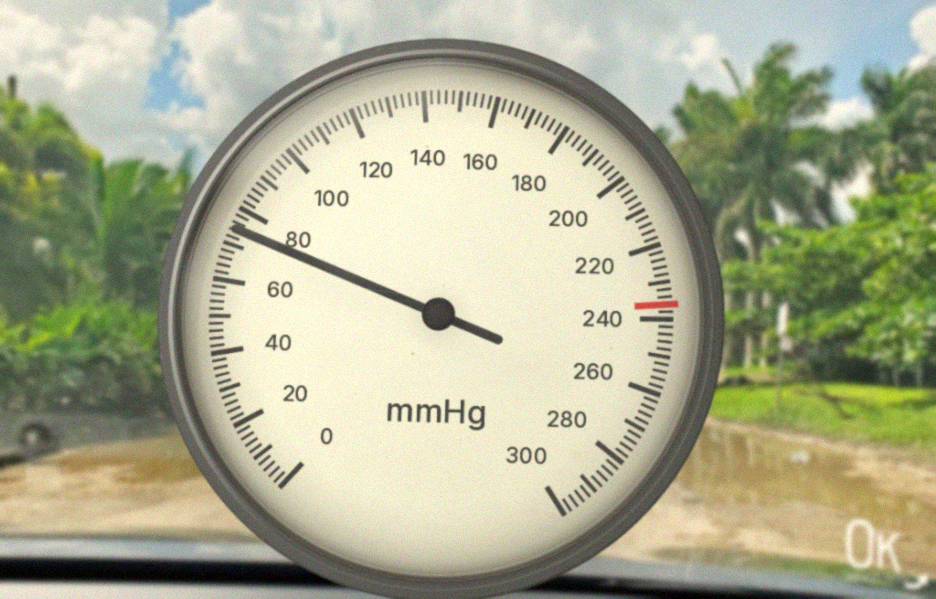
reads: value=74 unit=mmHg
